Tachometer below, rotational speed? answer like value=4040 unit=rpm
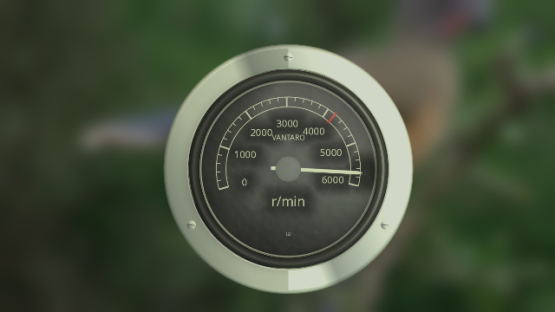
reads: value=5700 unit=rpm
